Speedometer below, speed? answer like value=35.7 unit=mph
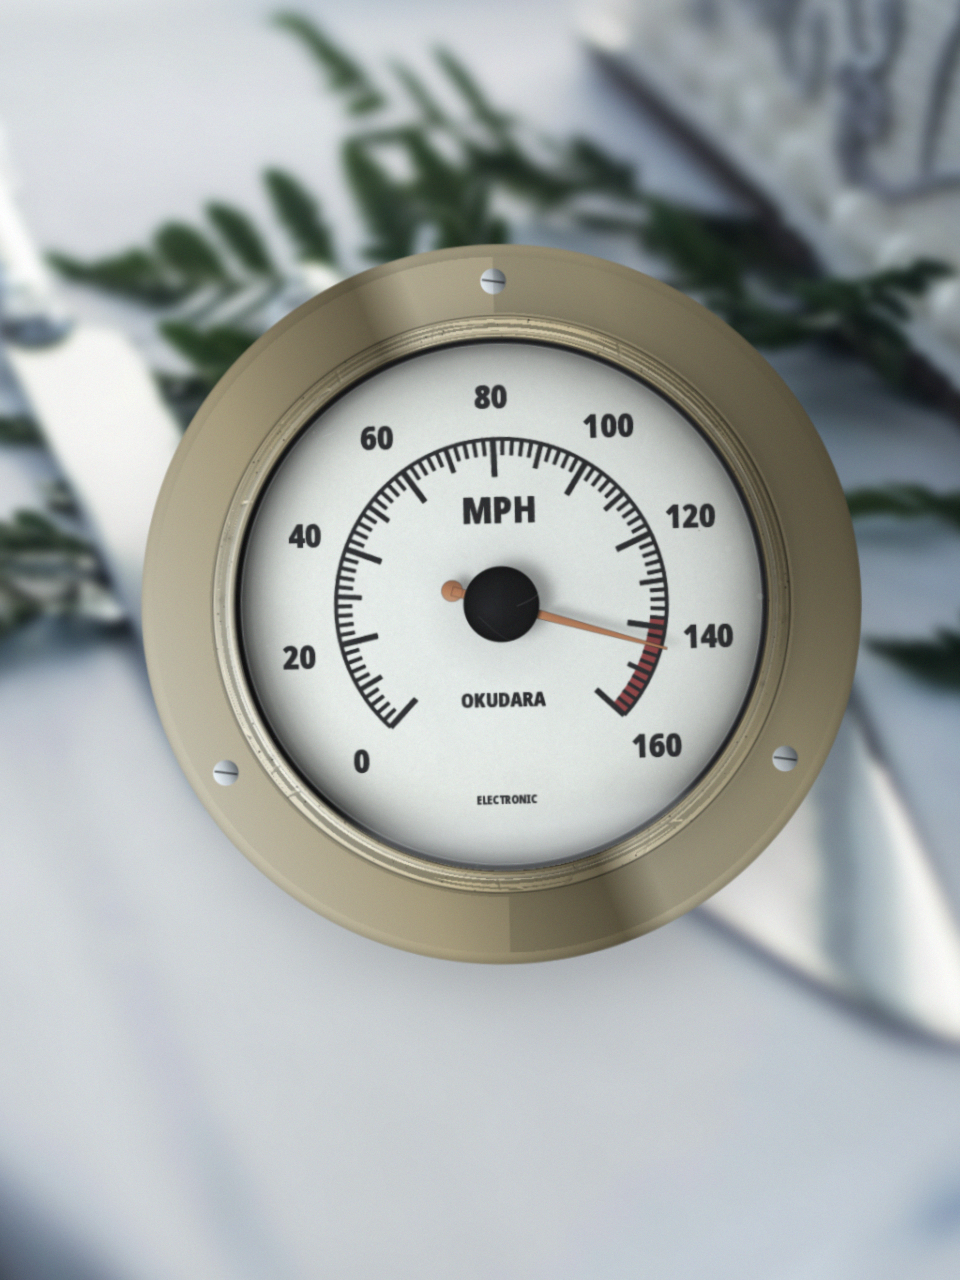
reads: value=144 unit=mph
